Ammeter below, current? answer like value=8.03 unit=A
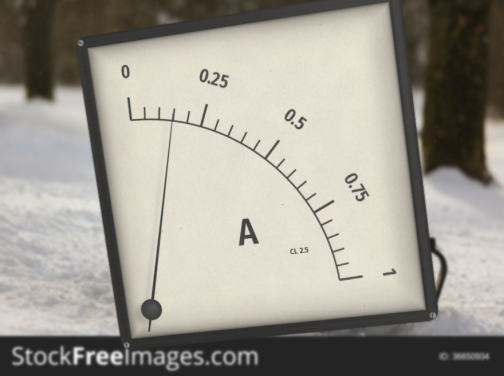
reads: value=0.15 unit=A
